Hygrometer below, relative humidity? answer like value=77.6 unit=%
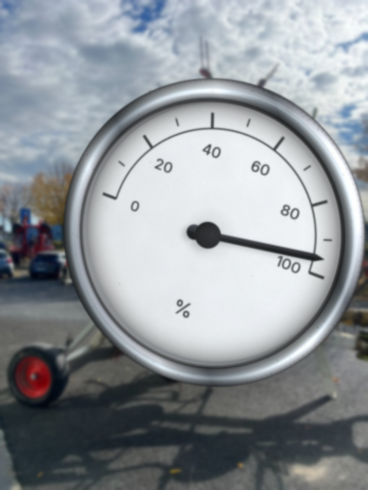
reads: value=95 unit=%
